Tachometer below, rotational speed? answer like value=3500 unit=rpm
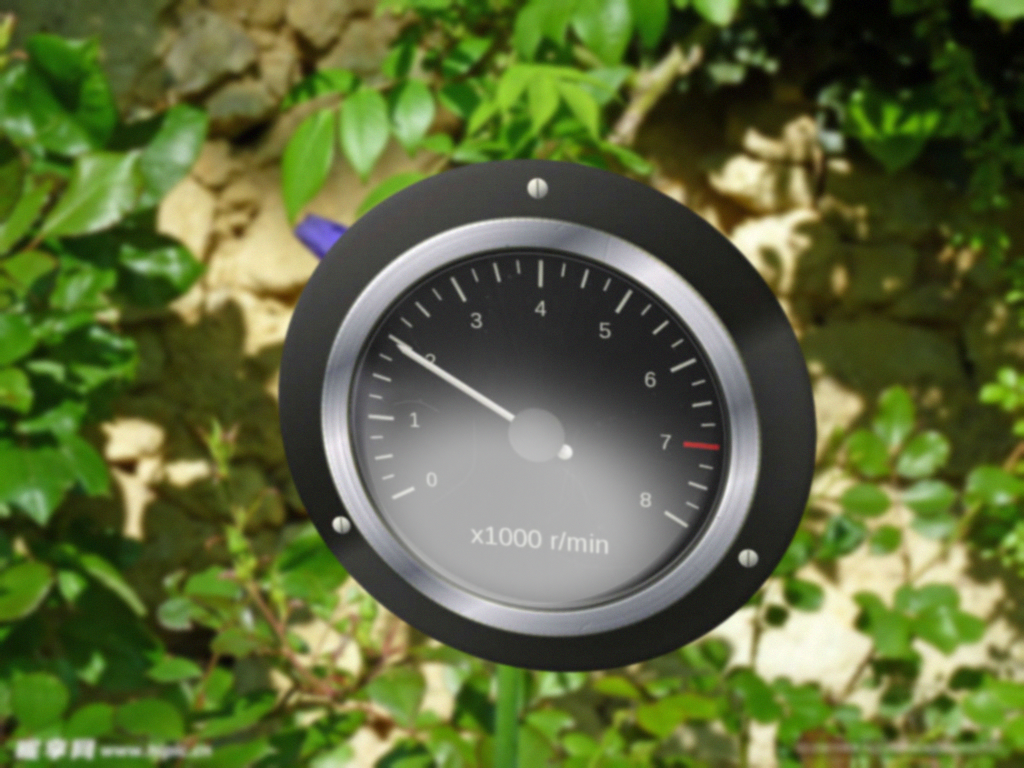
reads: value=2000 unit=rpm
